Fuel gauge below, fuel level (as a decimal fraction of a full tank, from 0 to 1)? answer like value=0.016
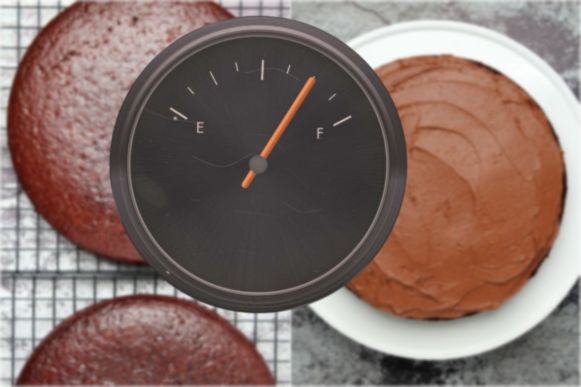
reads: value=0.75
